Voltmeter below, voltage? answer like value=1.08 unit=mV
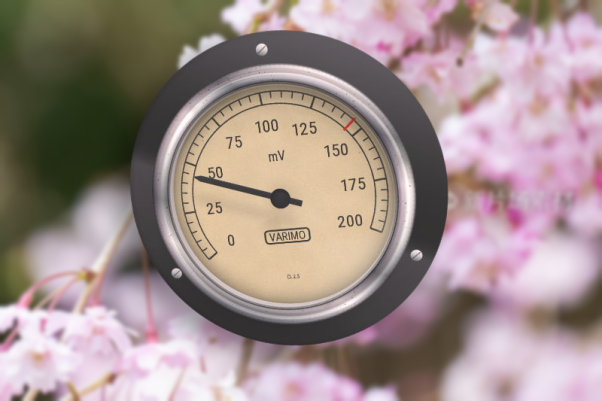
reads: value=45 unit=mV
